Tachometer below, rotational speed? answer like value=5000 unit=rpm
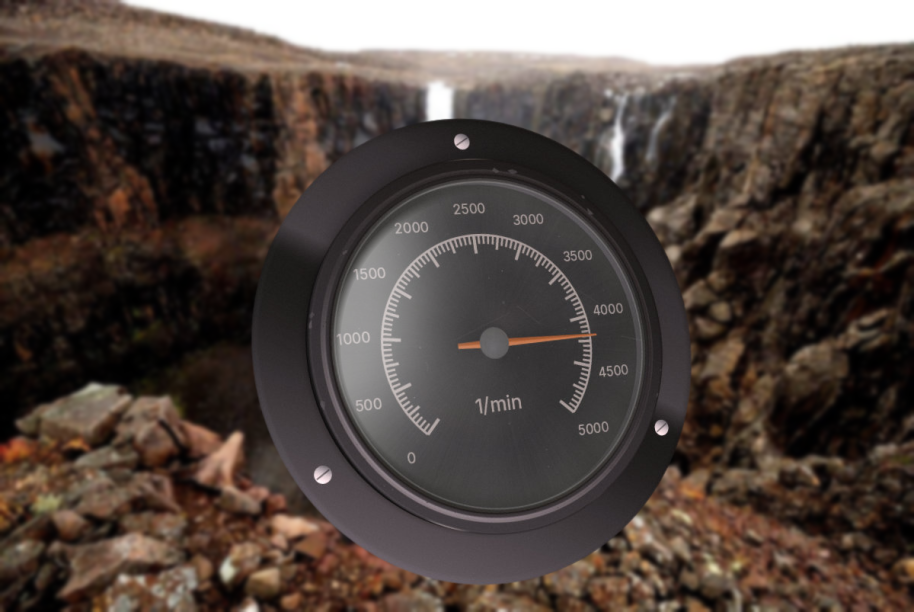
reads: value=4200 unit=rpm
